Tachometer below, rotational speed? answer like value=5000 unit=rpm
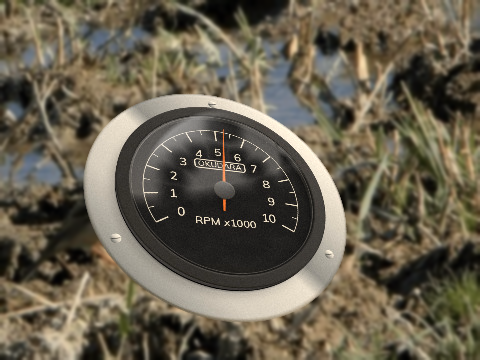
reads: value=5250 unit=rpm
